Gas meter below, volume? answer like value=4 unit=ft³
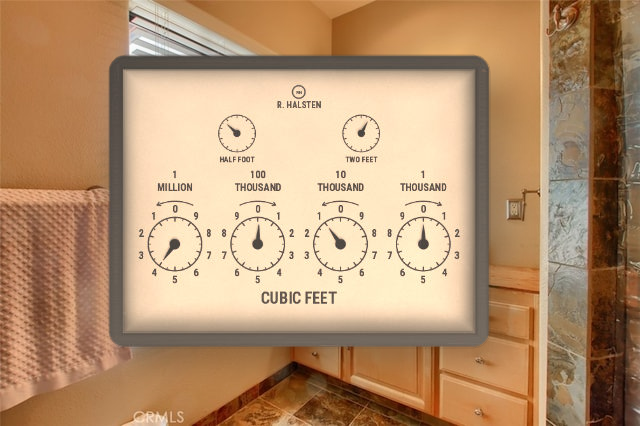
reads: value=401000 unit=ft³
